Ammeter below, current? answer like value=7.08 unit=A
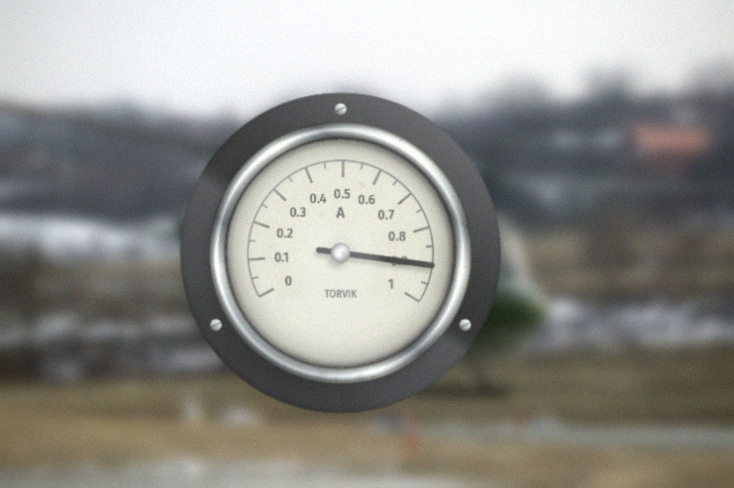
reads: value=0.9 unit=A
